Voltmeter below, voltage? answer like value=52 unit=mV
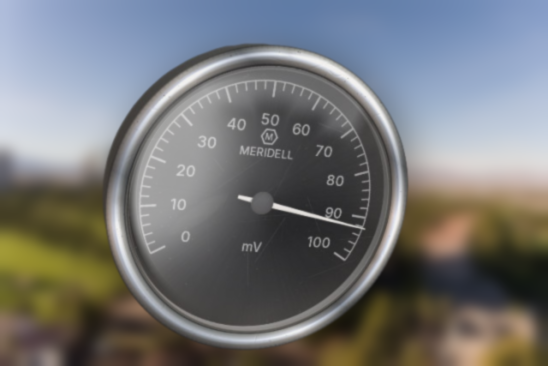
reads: value=92 unit=mV
